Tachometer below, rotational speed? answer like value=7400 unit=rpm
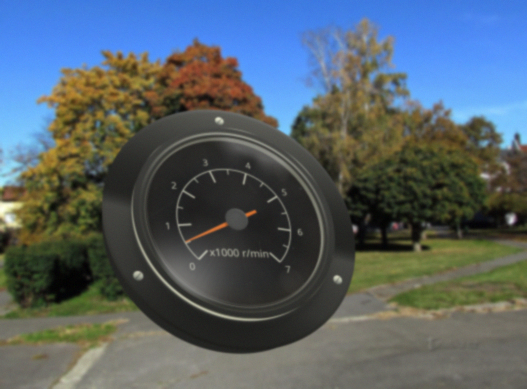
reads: value=500 unit=rpm
